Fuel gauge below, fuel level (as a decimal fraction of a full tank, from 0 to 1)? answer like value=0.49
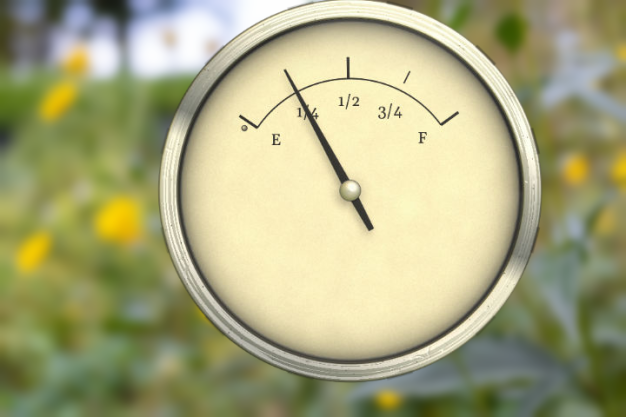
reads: value=0.25
